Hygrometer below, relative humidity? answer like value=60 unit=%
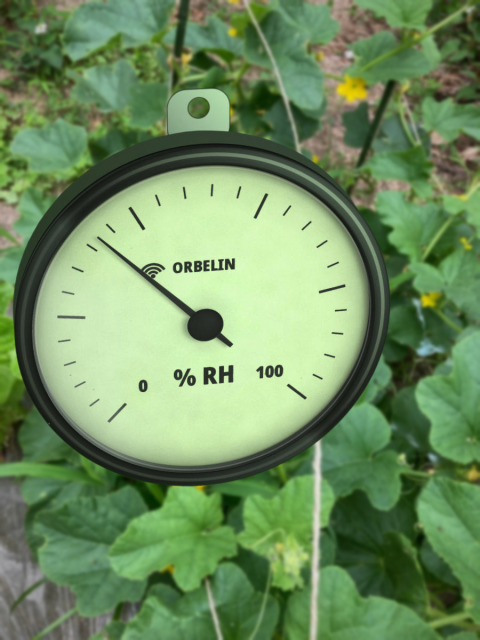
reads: value=34 unit=%
